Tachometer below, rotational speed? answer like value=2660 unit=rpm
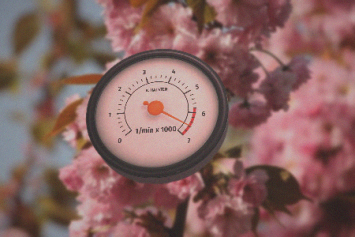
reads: value=6600 unit=rpm
